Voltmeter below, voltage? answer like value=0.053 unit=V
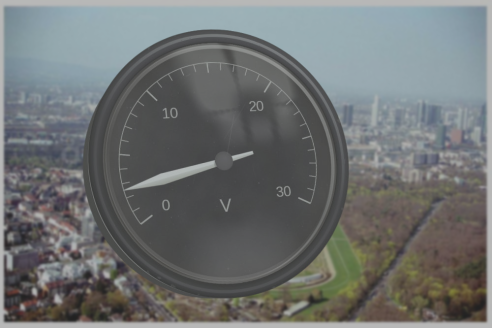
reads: value=2.5 unit=V
